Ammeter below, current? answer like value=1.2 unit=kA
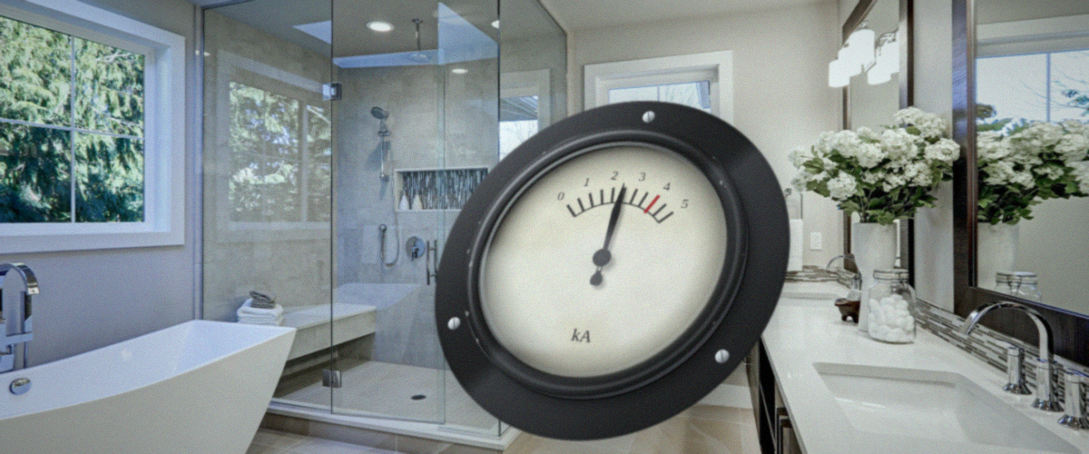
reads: value=2.5 unit=kA
